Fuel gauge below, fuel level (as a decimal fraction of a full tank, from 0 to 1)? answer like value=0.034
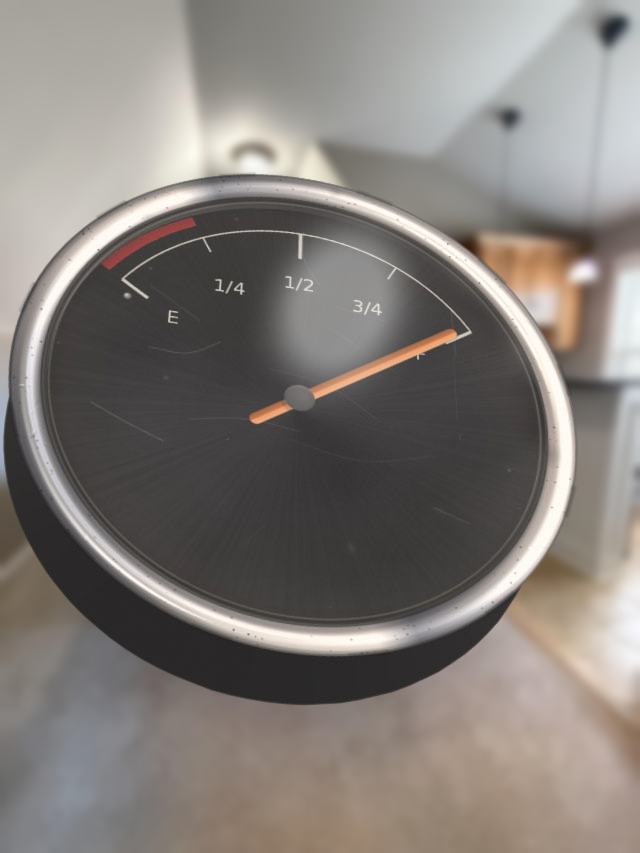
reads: value=1
